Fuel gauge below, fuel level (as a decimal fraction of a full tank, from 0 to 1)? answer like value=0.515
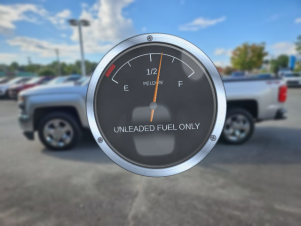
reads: value=0.625
